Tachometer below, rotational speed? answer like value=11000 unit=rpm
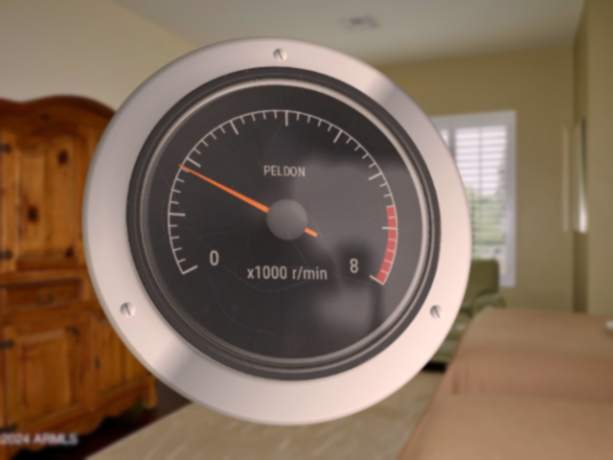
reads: value=1800 unit=rpm
